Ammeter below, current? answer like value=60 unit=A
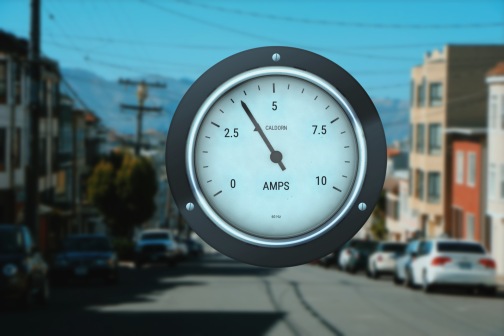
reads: value=3.75 unit=A
